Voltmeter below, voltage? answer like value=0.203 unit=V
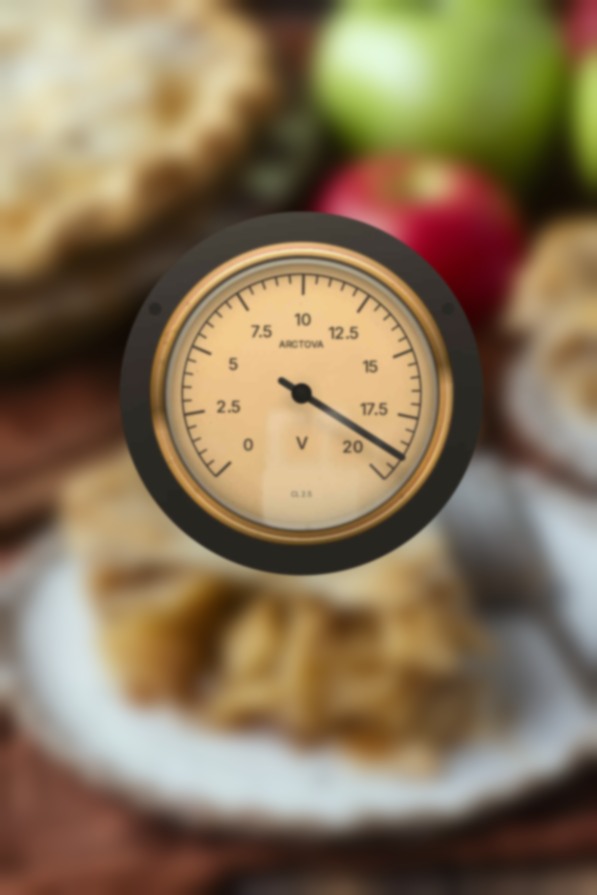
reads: value=19 unit=V
